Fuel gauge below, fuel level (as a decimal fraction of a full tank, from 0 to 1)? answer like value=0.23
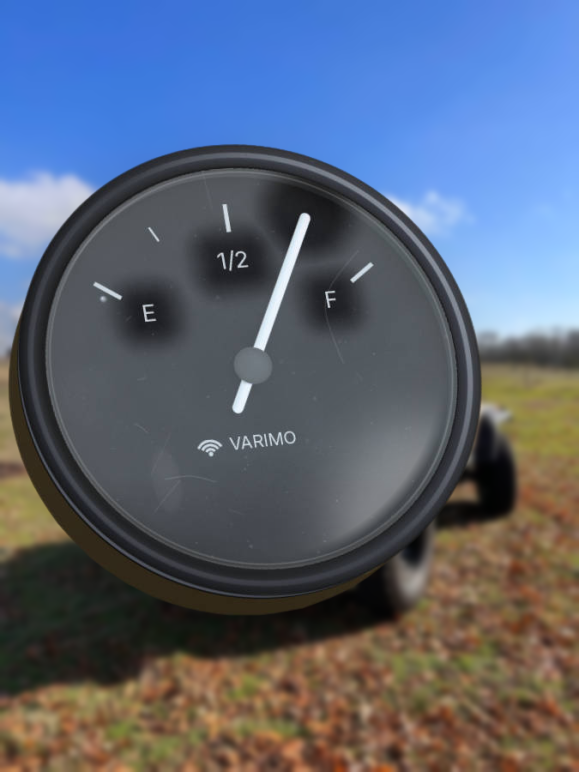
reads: value=0.75
